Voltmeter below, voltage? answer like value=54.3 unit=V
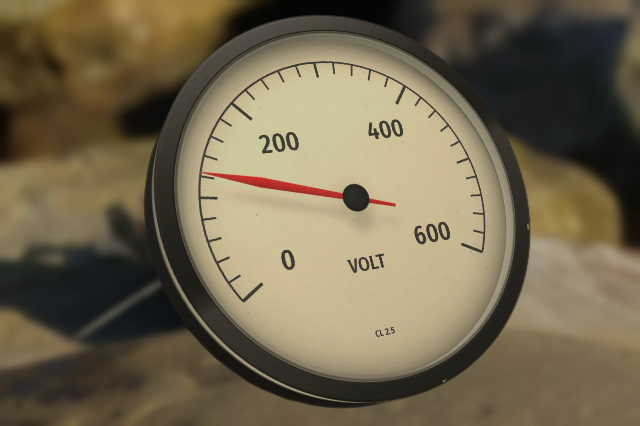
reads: value=120 unit=V
